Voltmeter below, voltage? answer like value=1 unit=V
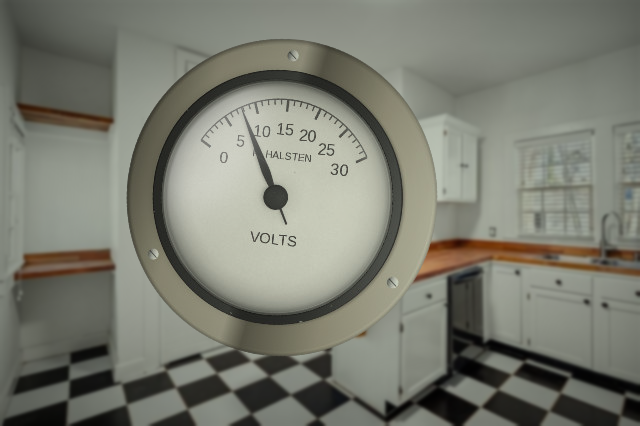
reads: value=8 unit=V
